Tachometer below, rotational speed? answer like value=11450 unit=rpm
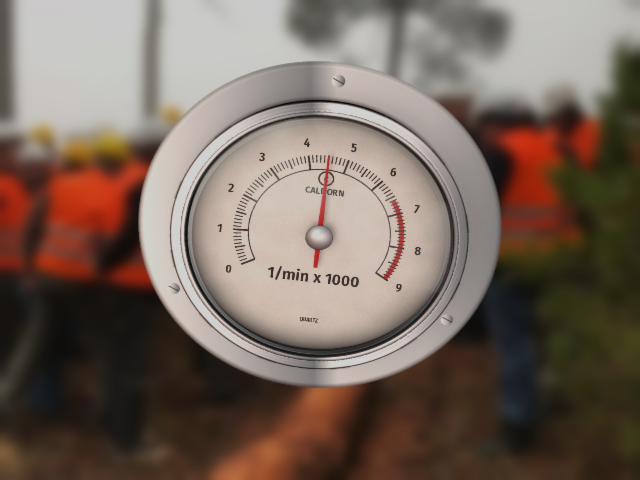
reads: value=4500 unit=rpm
